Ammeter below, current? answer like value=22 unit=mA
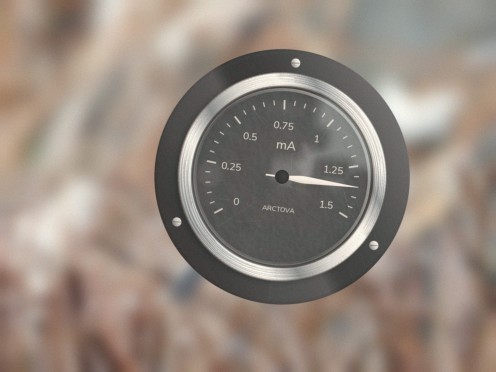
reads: value=1.35 unit=mA
